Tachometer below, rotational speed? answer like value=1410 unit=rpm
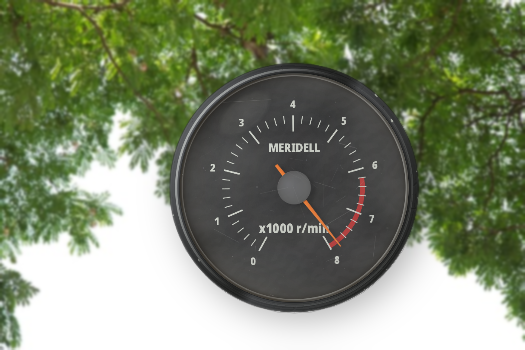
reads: value=7800 unit=rpm
